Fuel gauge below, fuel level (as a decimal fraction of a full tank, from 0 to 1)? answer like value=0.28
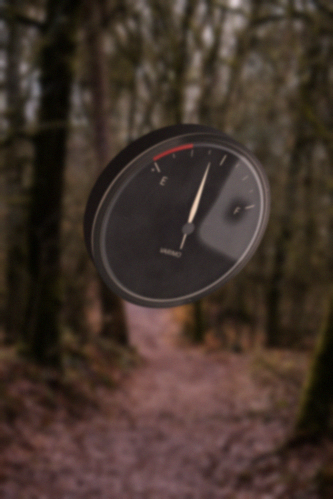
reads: value=0.375
